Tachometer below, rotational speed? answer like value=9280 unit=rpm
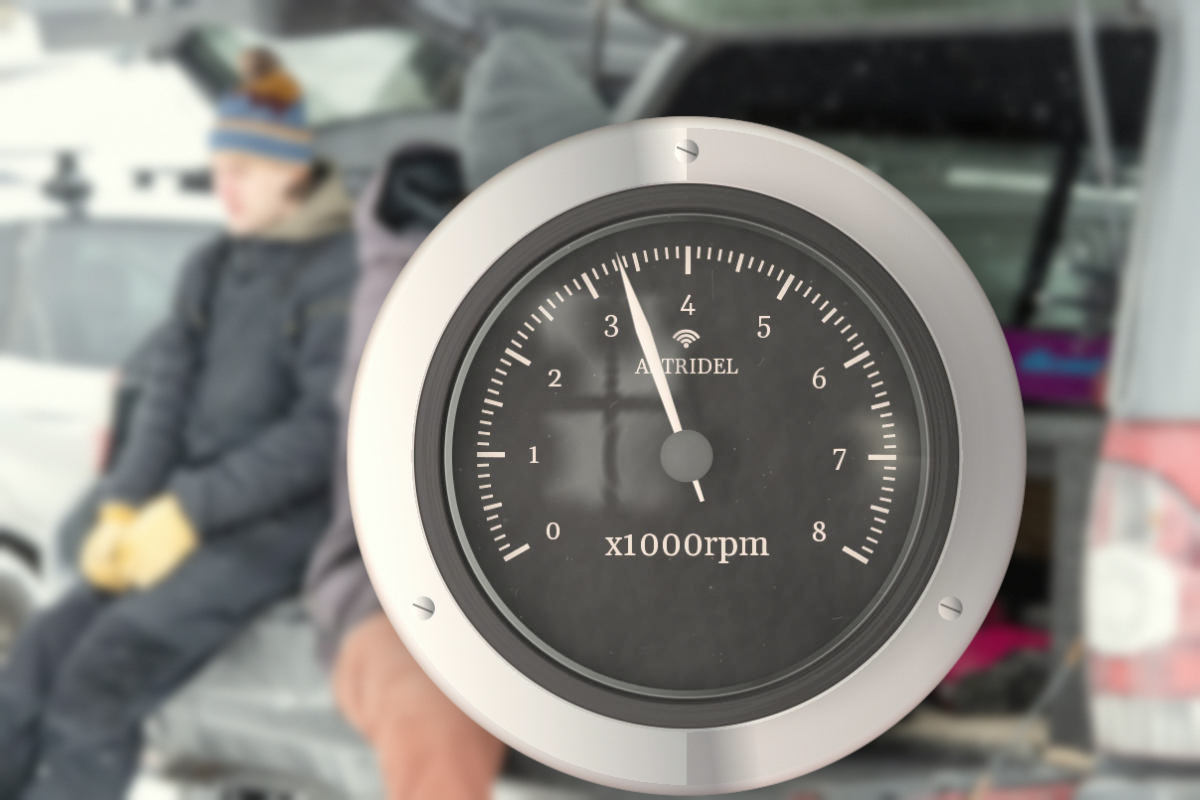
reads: value=3350 unit=rpm
